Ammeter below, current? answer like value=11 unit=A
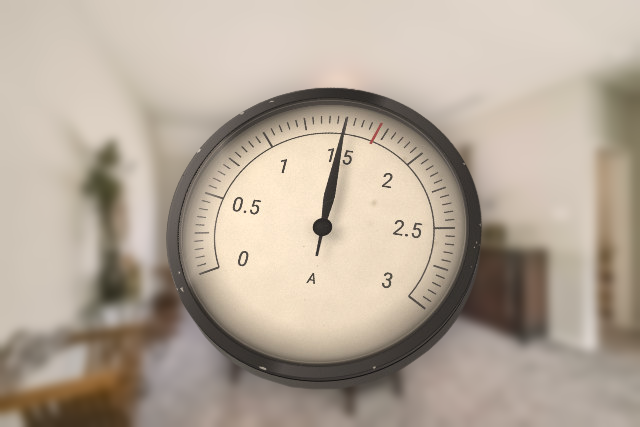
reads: value=1.5 unit=A
